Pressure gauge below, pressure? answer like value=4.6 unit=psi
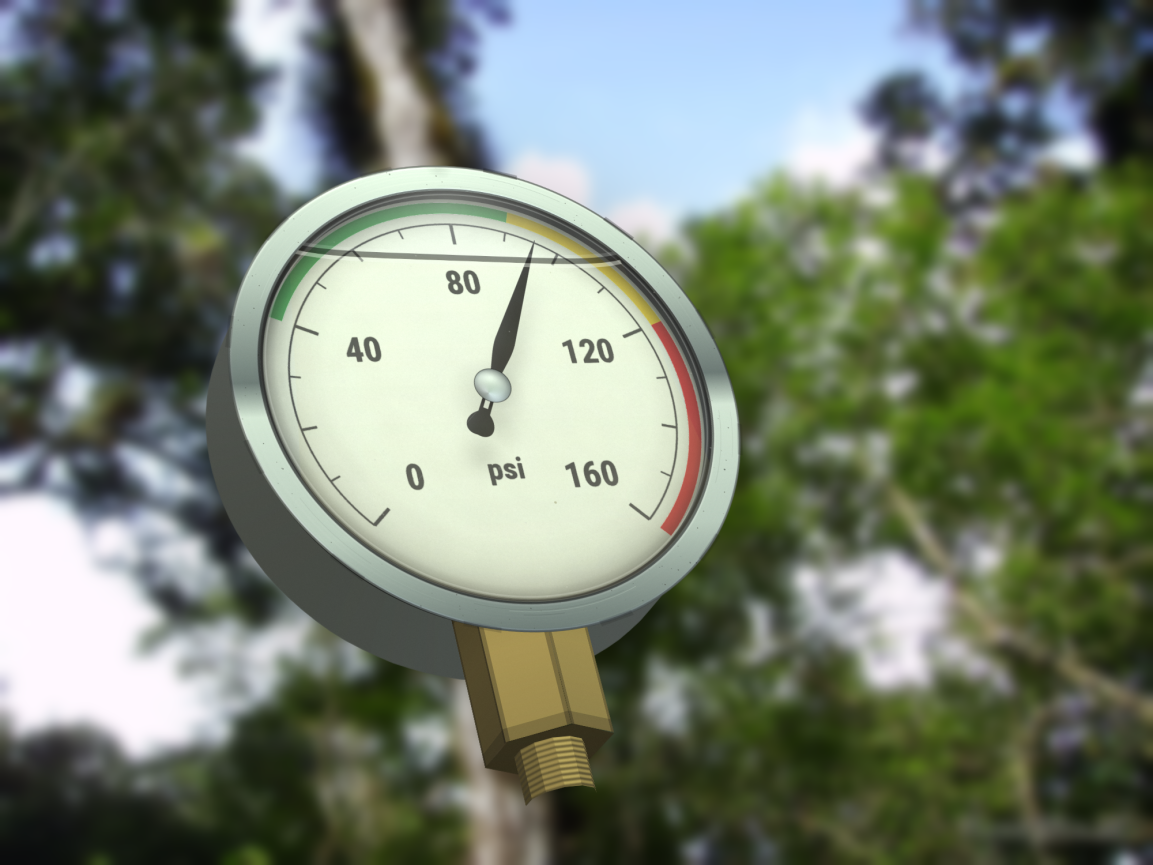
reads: value=95 unit=psi
